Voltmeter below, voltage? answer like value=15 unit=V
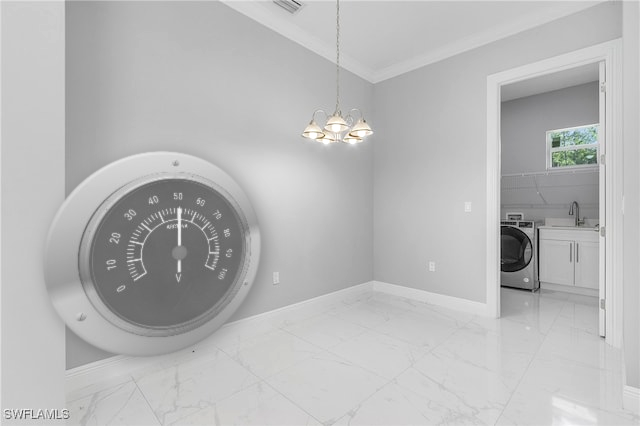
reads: value=50 unit=V
